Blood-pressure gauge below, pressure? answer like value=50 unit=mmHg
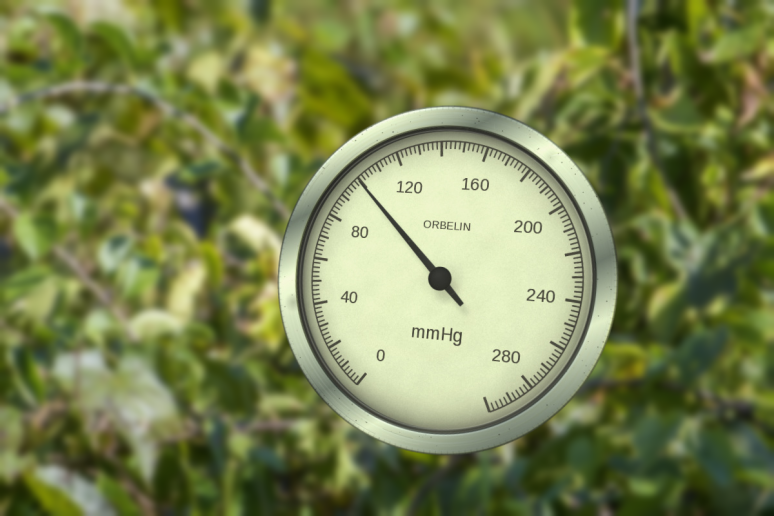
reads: value=100 unit=mmHg
